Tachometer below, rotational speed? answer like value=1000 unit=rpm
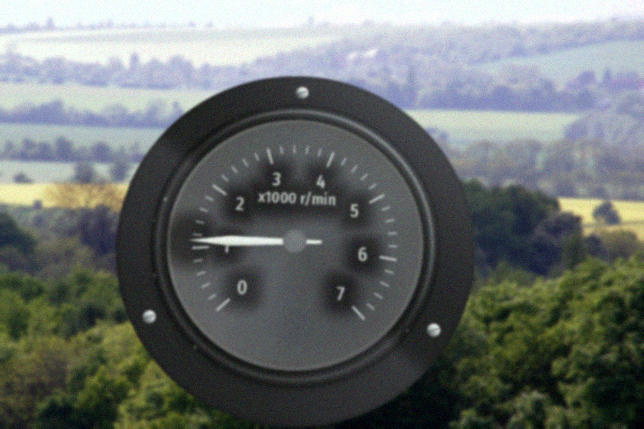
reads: value=1100 unit=rpm
